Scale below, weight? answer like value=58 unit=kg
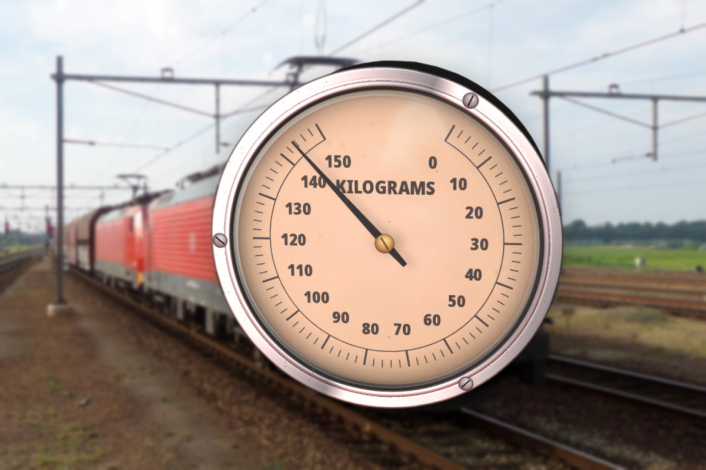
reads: value=144 unit=kg
